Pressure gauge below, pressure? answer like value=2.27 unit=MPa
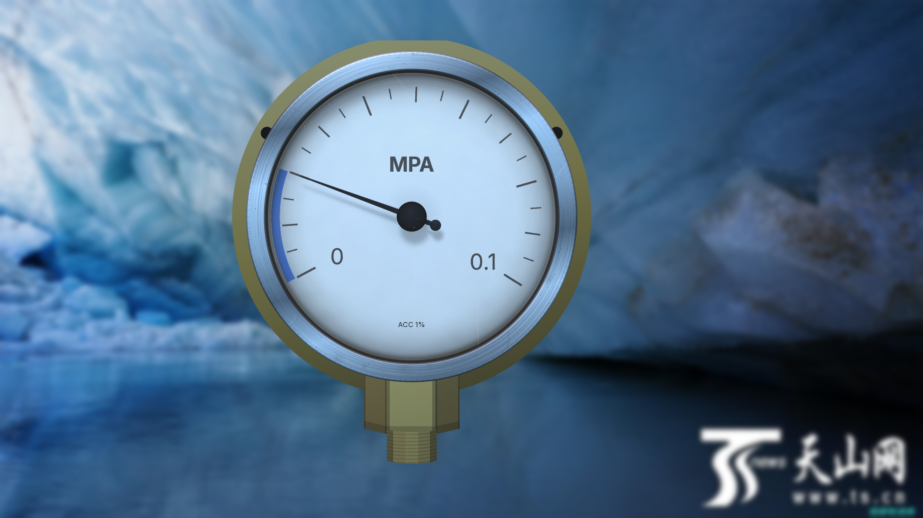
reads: value=0.02 unit=MPa
